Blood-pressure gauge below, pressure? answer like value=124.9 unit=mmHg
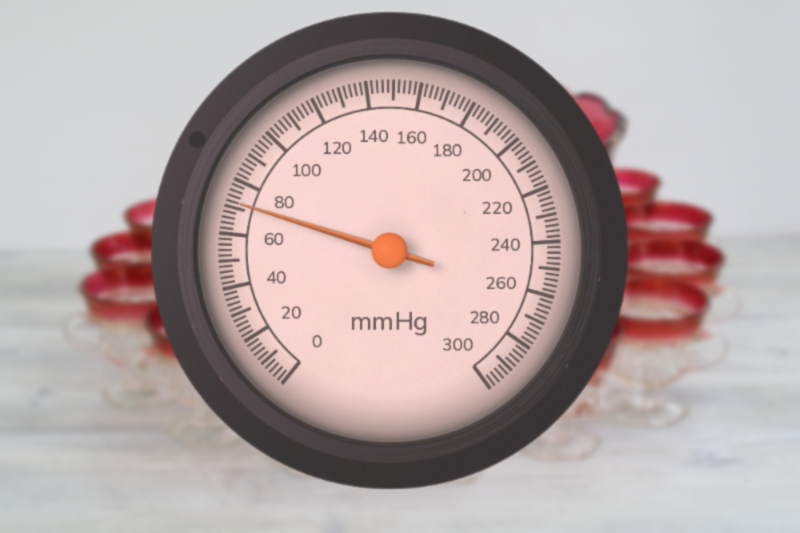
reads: value=72 unit=mmHg
